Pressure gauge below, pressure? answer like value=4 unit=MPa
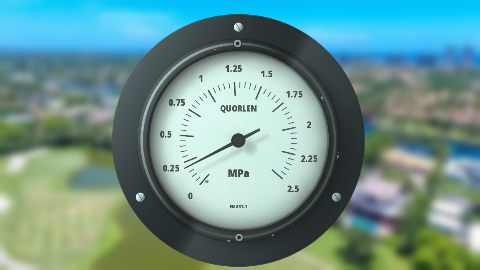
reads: value=0.2 unit=MPa
